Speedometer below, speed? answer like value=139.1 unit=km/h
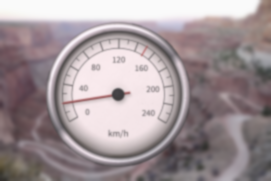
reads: value=20 unit=km/h
